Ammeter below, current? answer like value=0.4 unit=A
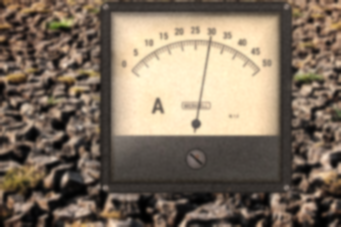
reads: value=30 unit=A
